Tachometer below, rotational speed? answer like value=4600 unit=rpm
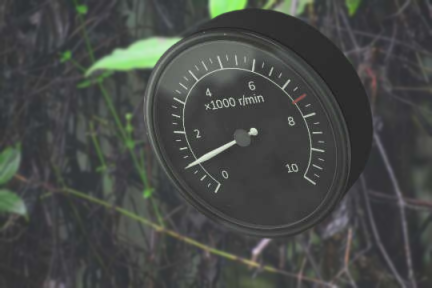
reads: value=1000 unit=rpm
